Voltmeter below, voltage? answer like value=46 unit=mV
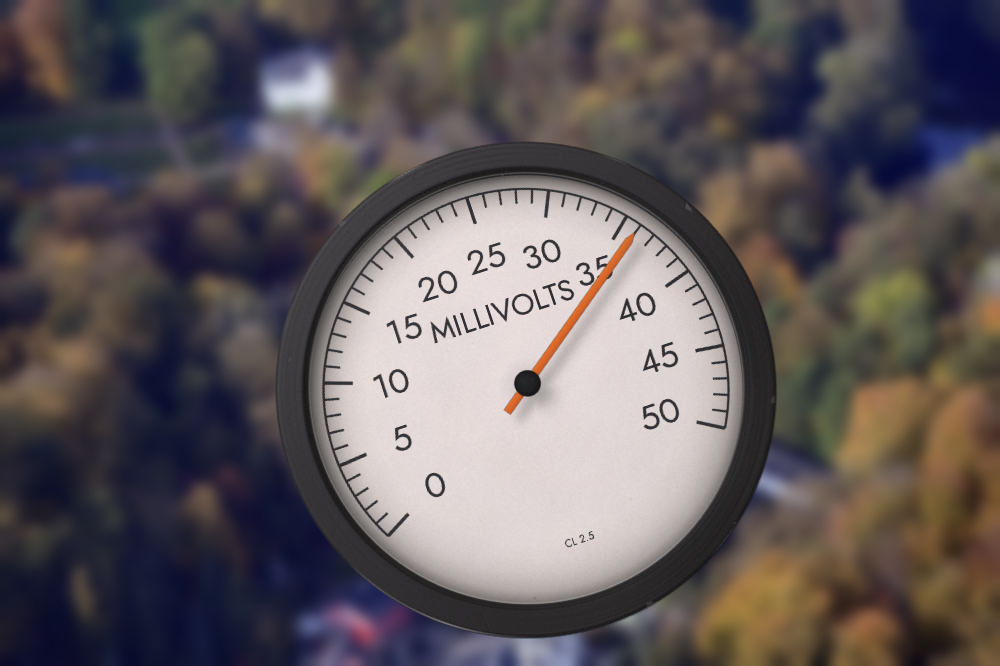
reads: value=36 unit=mV
